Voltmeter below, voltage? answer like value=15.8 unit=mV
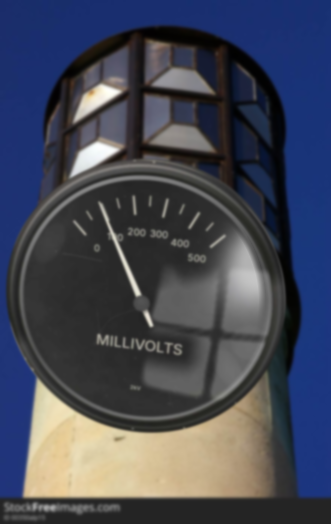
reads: value=100 unit=mV
